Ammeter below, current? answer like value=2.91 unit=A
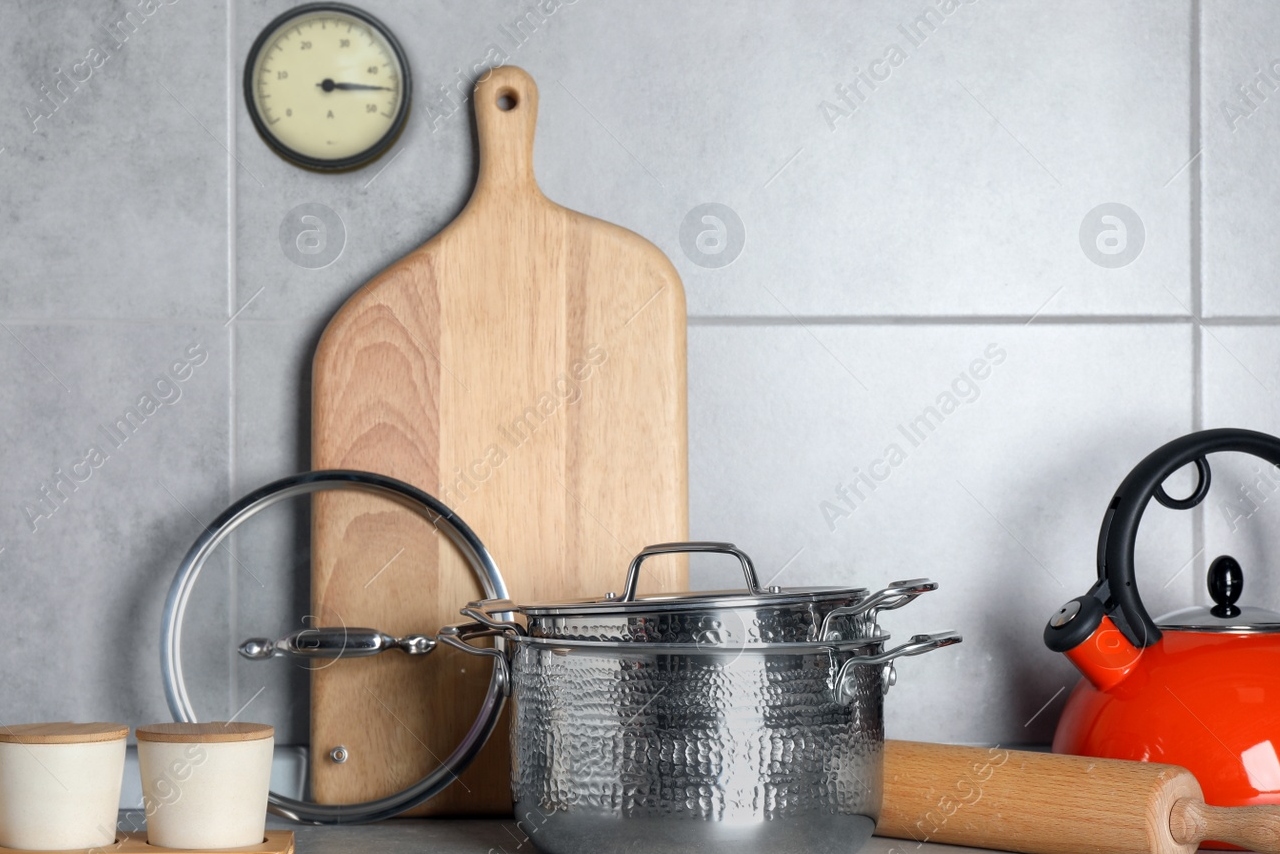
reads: value=45 unit=A
